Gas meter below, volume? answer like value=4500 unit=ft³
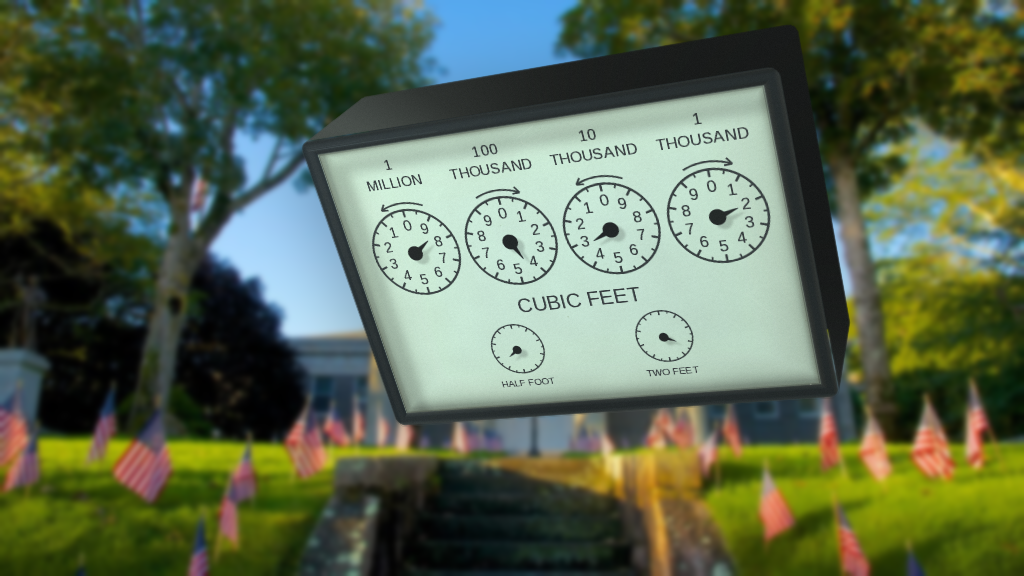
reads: value=843200 unit=ft³
